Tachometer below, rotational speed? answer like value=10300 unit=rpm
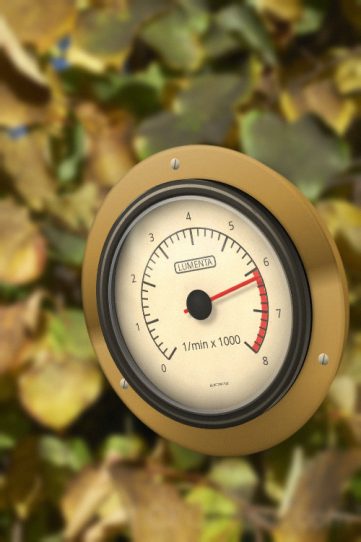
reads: value=6200 unit=rpm
